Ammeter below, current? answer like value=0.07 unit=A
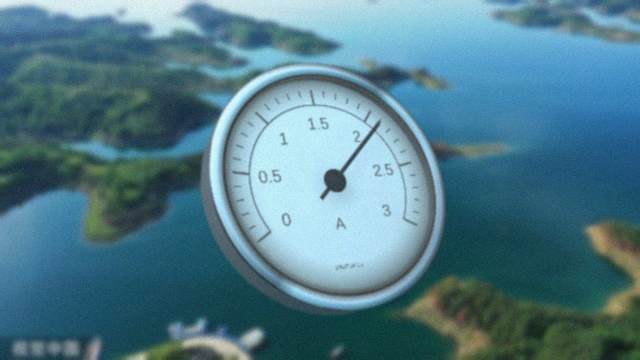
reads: value=2.1 unit=A
